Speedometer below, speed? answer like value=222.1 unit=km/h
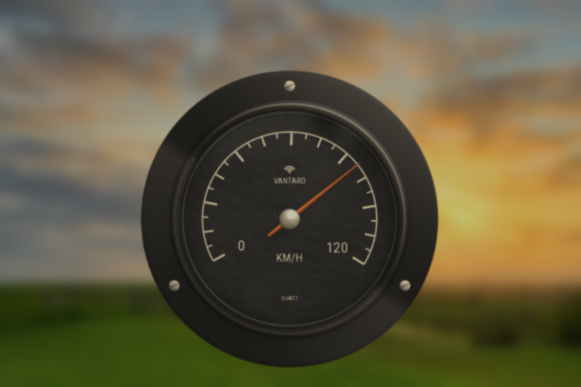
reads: value=85 unit=km/h
